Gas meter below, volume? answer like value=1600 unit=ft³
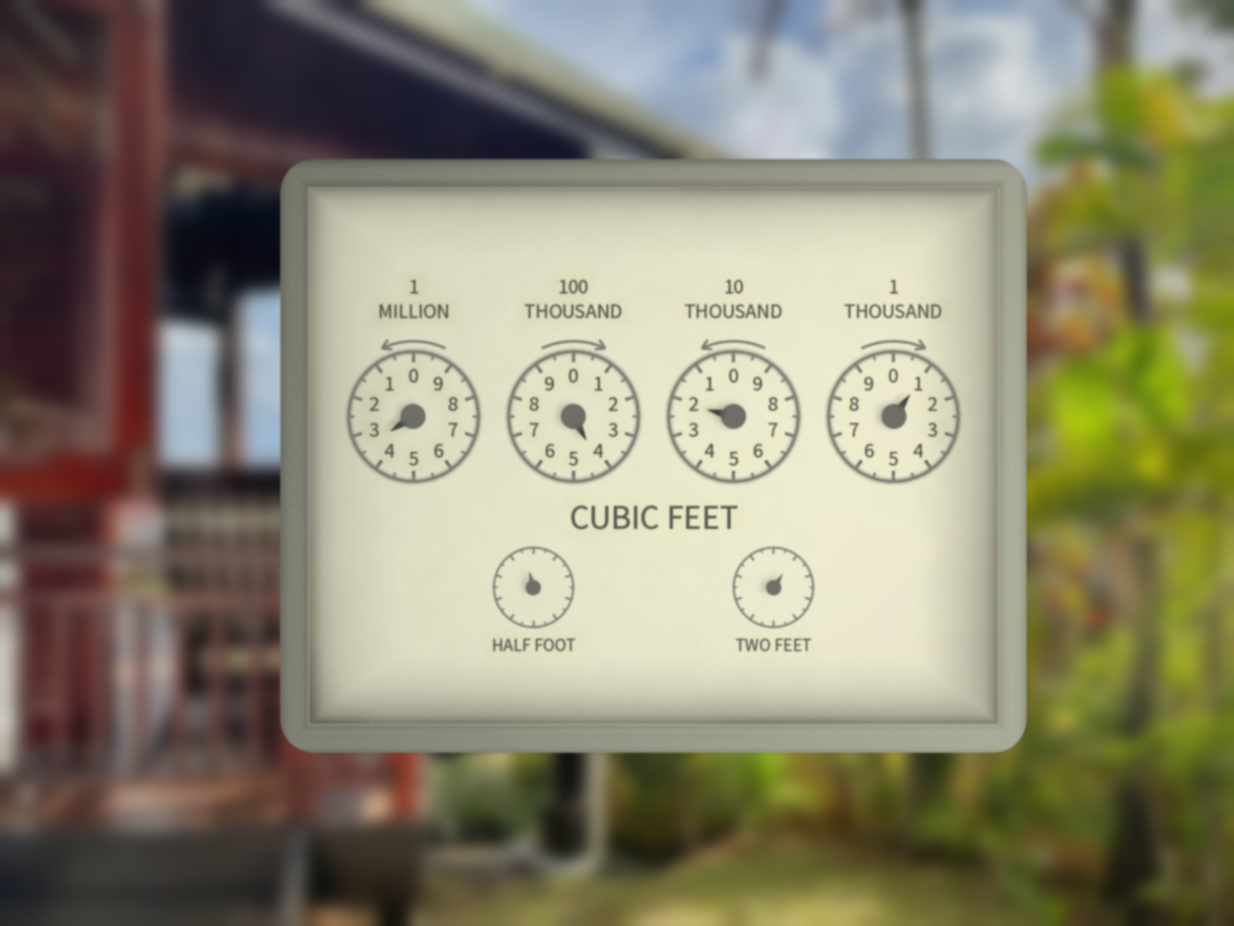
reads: value=342100 unit=ft³
